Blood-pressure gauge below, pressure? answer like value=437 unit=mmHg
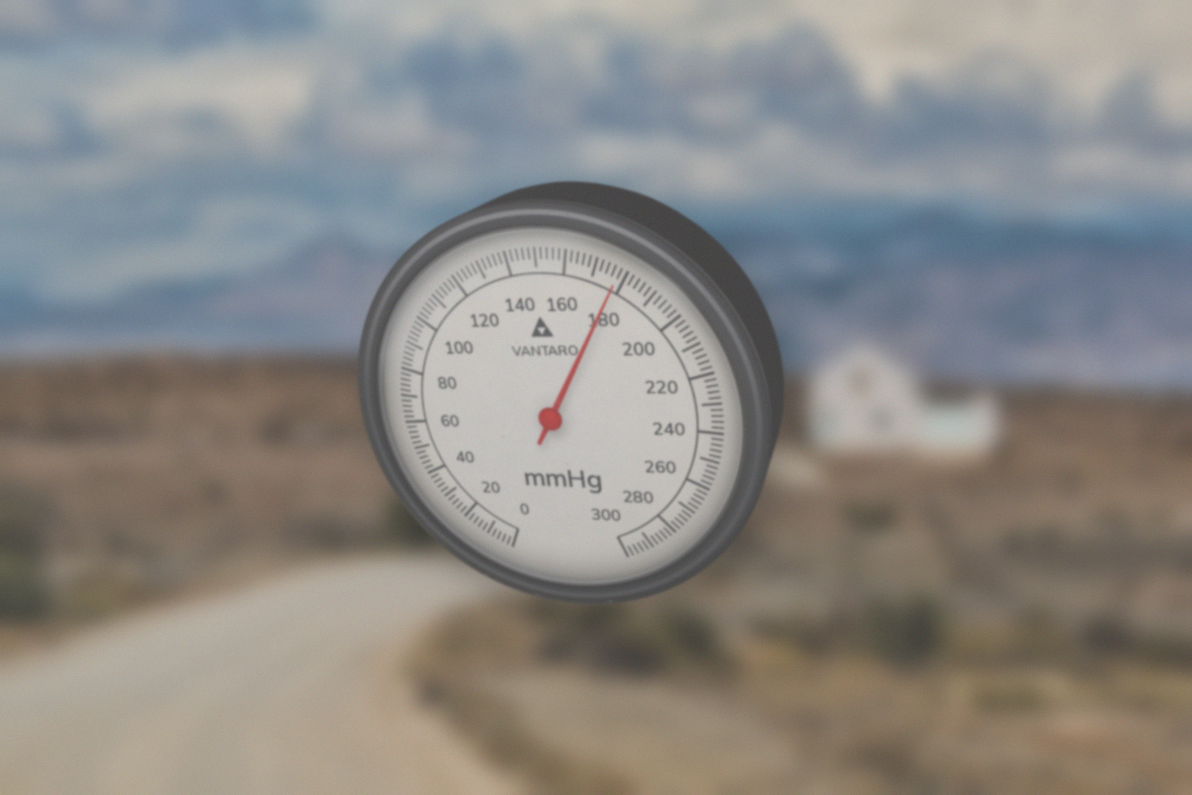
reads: value=178 unit=mmHg
